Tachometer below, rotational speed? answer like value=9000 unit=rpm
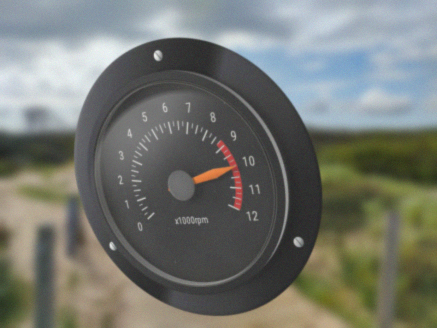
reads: value=10000 unit=rpm
